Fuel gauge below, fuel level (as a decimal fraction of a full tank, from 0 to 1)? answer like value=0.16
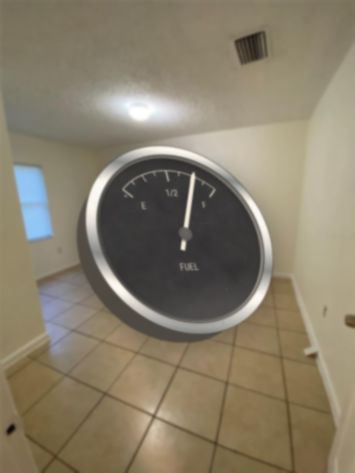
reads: value=0.75
